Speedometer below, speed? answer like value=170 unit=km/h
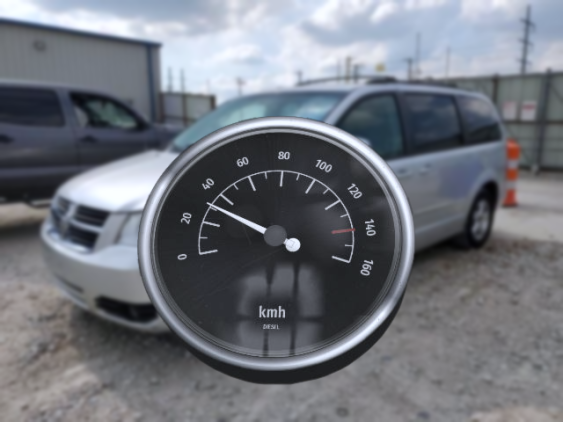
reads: value=30 unit=km/h
